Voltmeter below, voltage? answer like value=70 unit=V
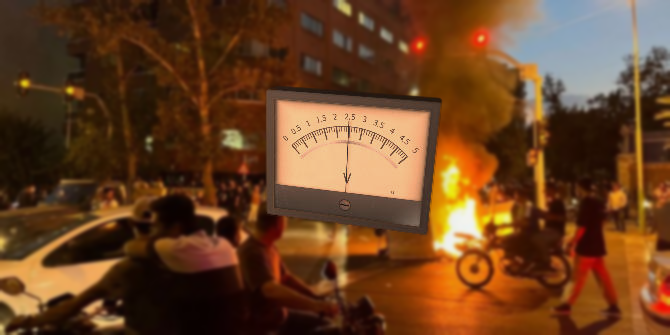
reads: value=2.5 unit=V
